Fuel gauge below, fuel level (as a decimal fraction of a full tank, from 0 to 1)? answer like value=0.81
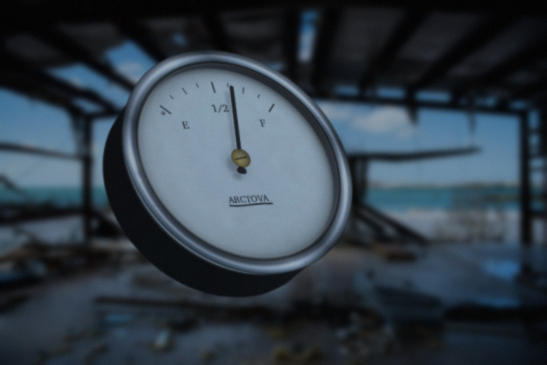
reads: value=0.625
